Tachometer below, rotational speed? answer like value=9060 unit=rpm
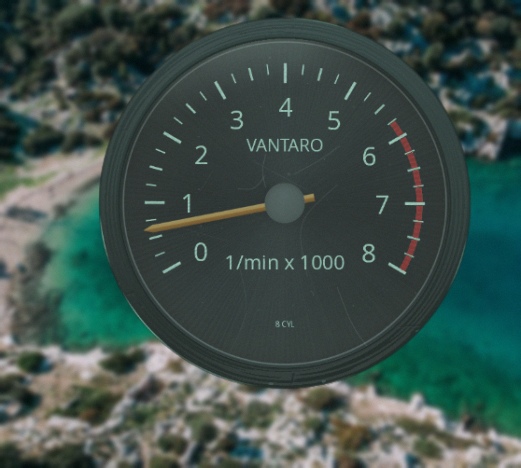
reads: value=625 unit=rpm
